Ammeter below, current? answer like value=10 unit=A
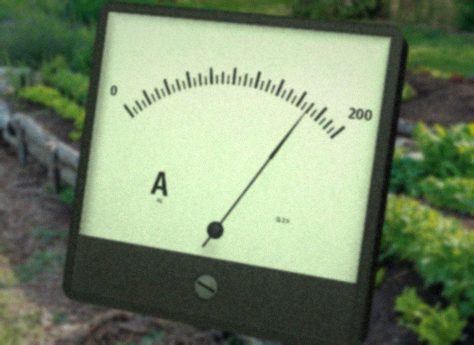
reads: value=170 unit=A
